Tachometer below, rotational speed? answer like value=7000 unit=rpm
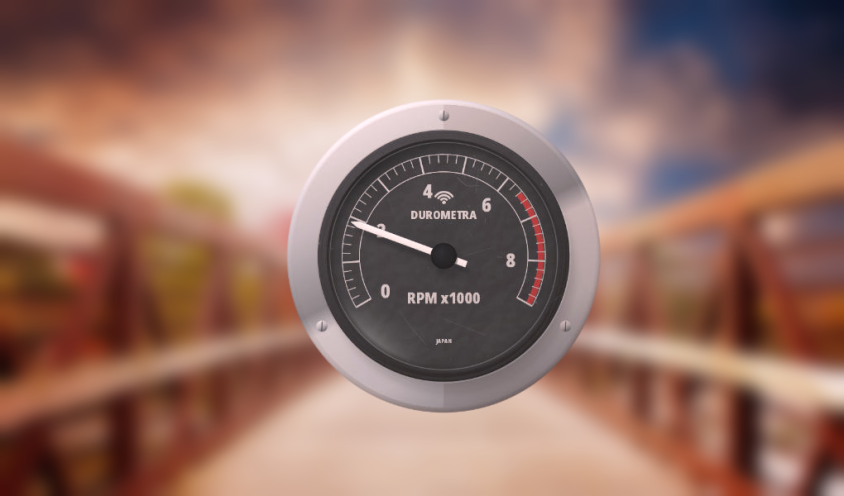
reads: value=1900 unit=rpm
